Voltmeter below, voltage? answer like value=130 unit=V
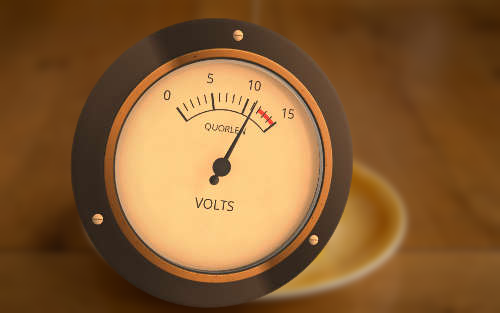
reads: value=11 unit=V
